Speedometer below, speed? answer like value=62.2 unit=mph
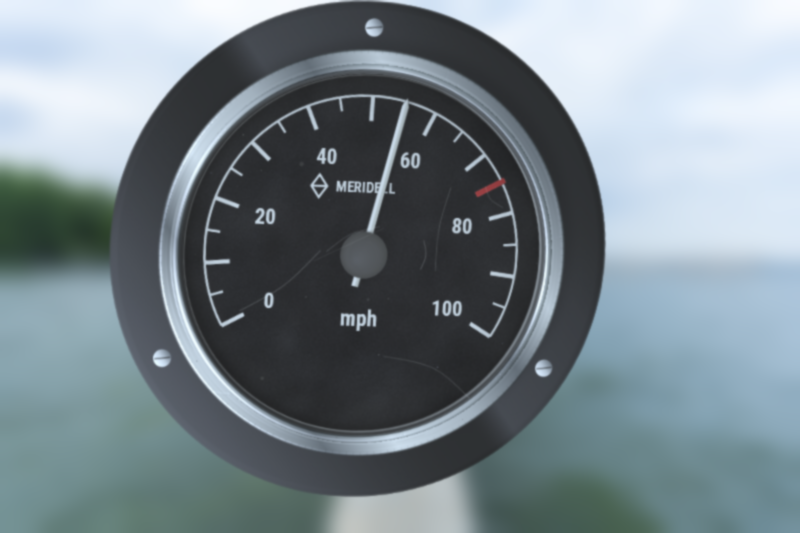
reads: value=55 unit=mph
